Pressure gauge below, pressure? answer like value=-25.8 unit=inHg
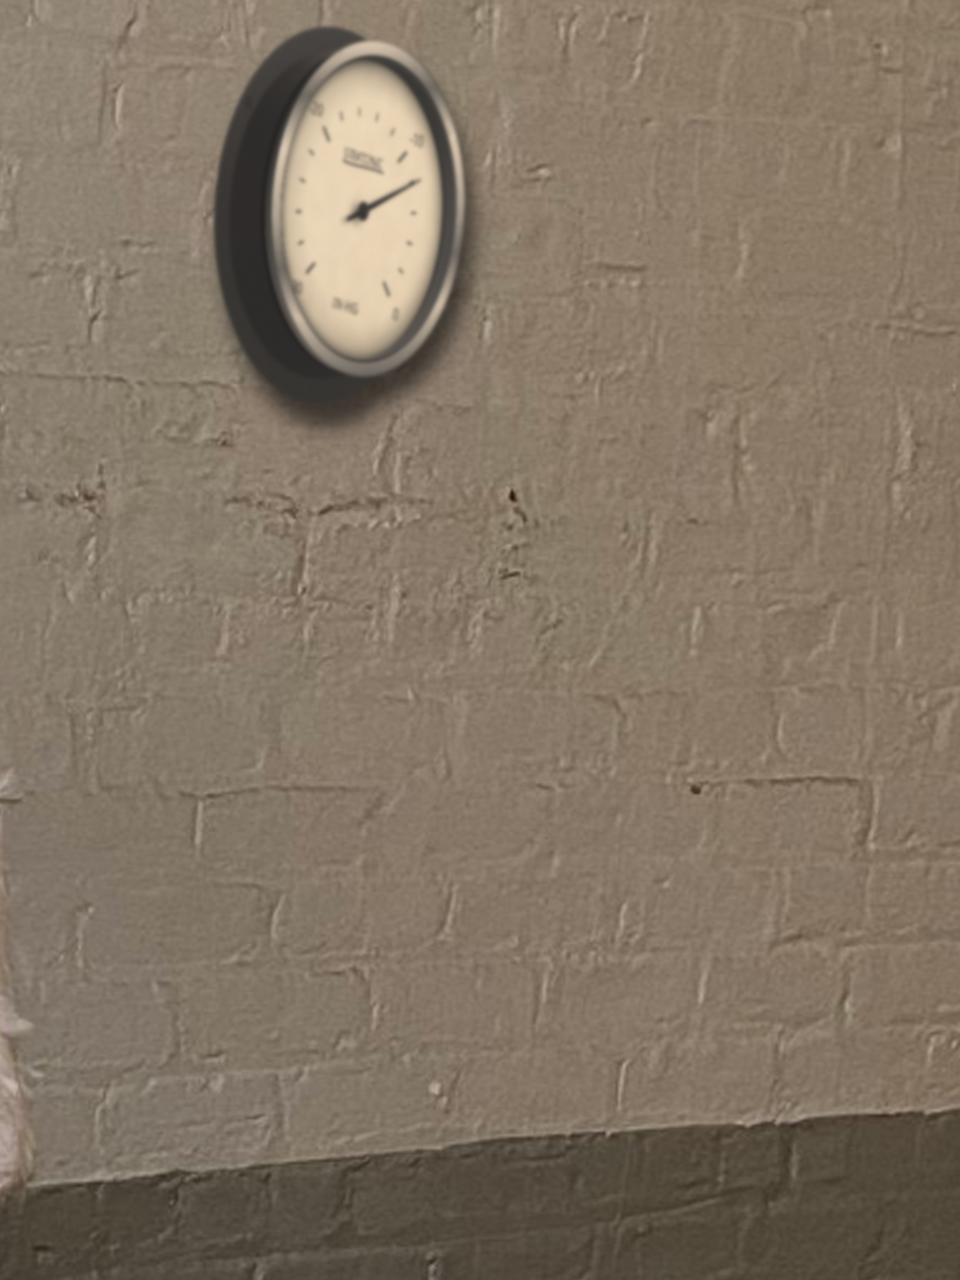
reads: value=-8 unit=inHg
